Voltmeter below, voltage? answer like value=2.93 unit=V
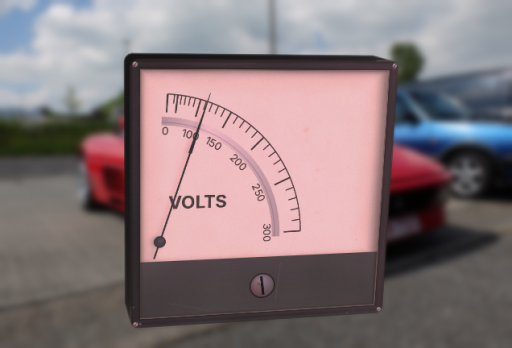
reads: value=110 unit=V
